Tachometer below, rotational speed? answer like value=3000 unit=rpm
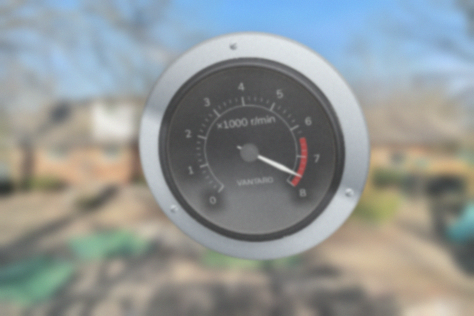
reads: value=7600 unit=rpm
